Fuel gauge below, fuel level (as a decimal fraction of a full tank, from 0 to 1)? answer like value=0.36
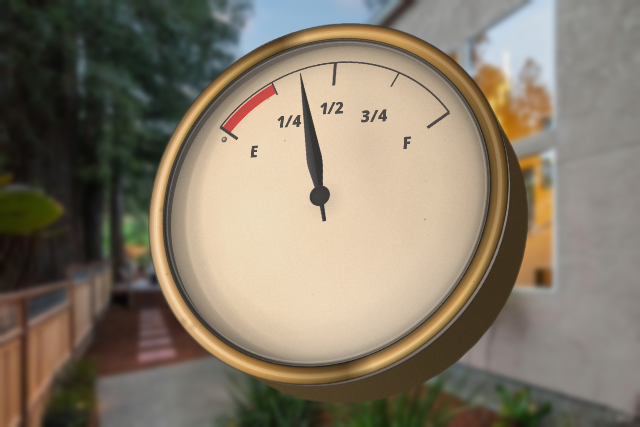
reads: value=0.375
